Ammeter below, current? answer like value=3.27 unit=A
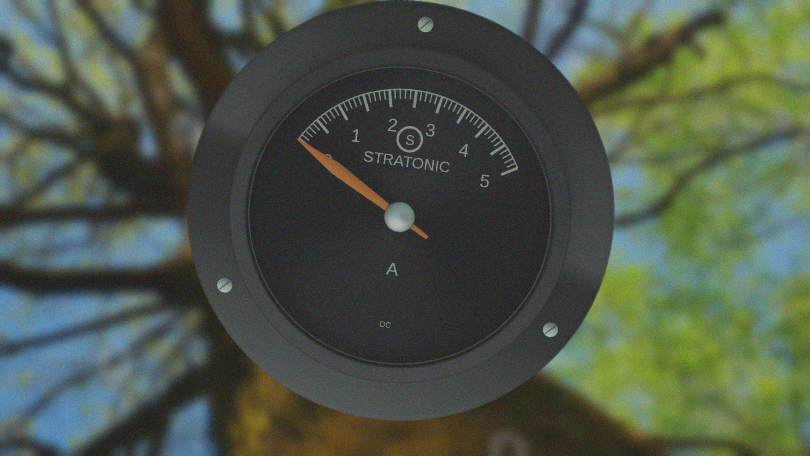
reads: value=0 unit=A
